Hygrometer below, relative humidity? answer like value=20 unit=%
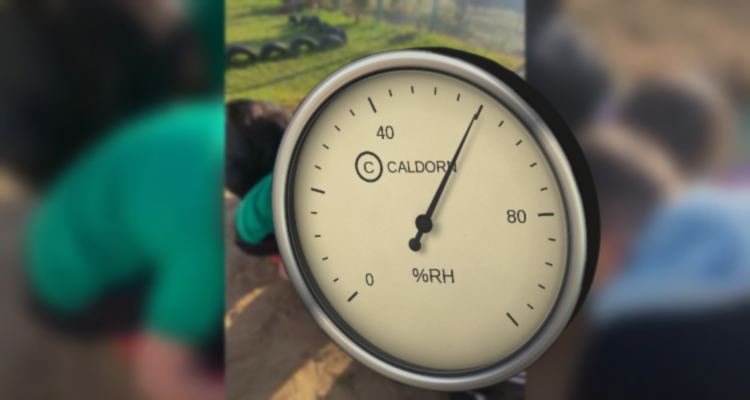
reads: value=60 unit=%
